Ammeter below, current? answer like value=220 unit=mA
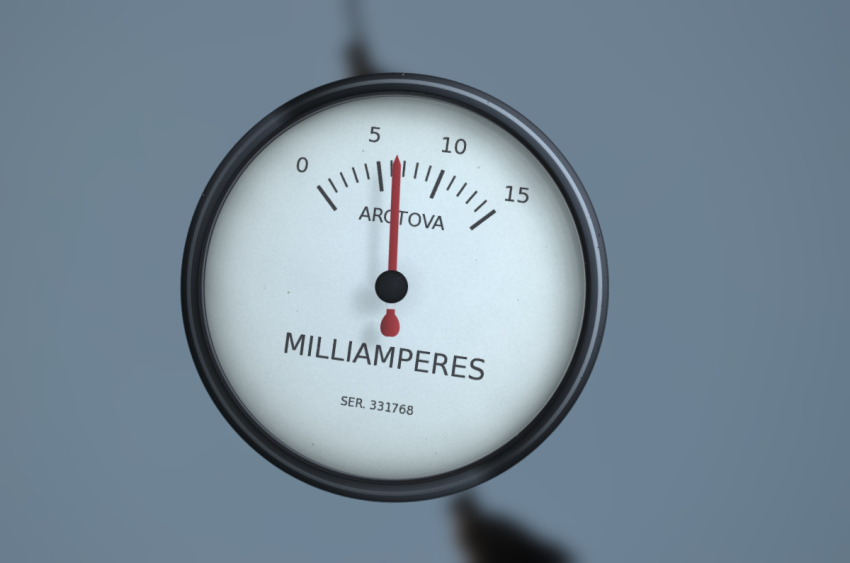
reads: value=6.5 unit=mA
